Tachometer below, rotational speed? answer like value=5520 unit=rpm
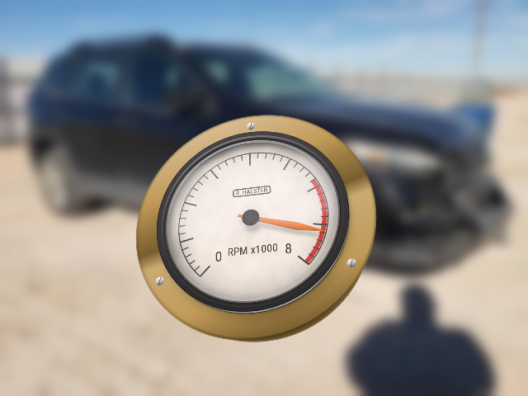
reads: value=7200 unit=rpm
